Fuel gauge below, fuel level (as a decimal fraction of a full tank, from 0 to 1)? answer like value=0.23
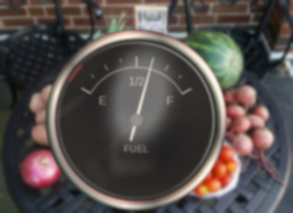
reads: value=0.625
